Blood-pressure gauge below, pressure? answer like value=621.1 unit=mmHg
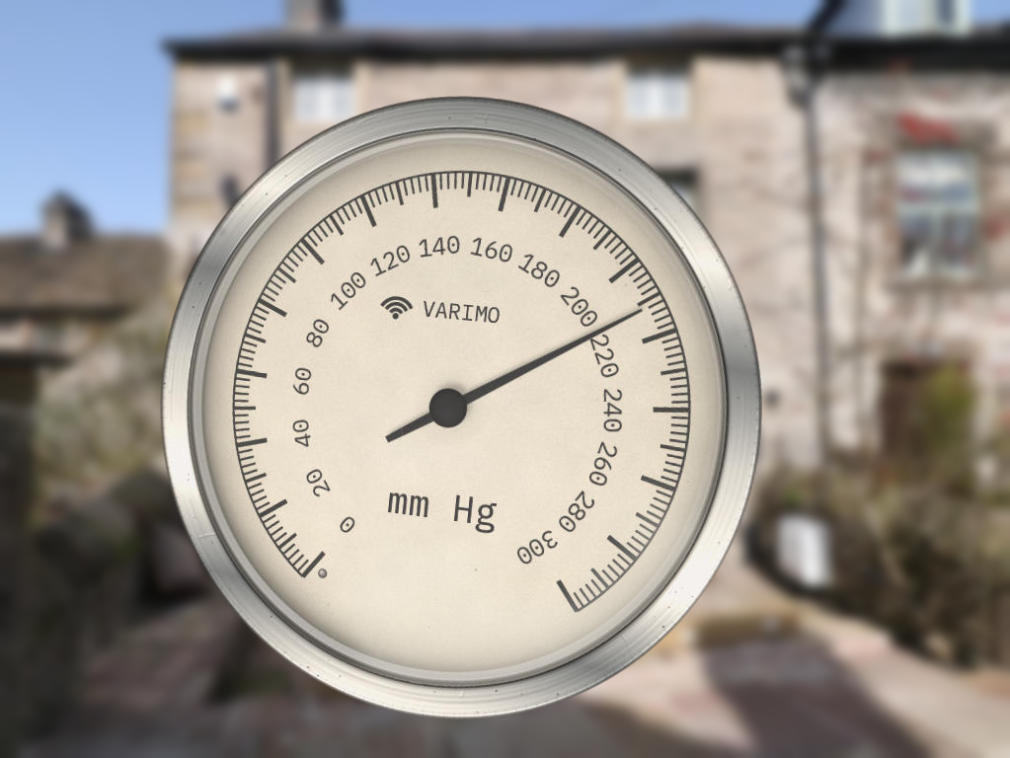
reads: value=212 unit=mmHg
